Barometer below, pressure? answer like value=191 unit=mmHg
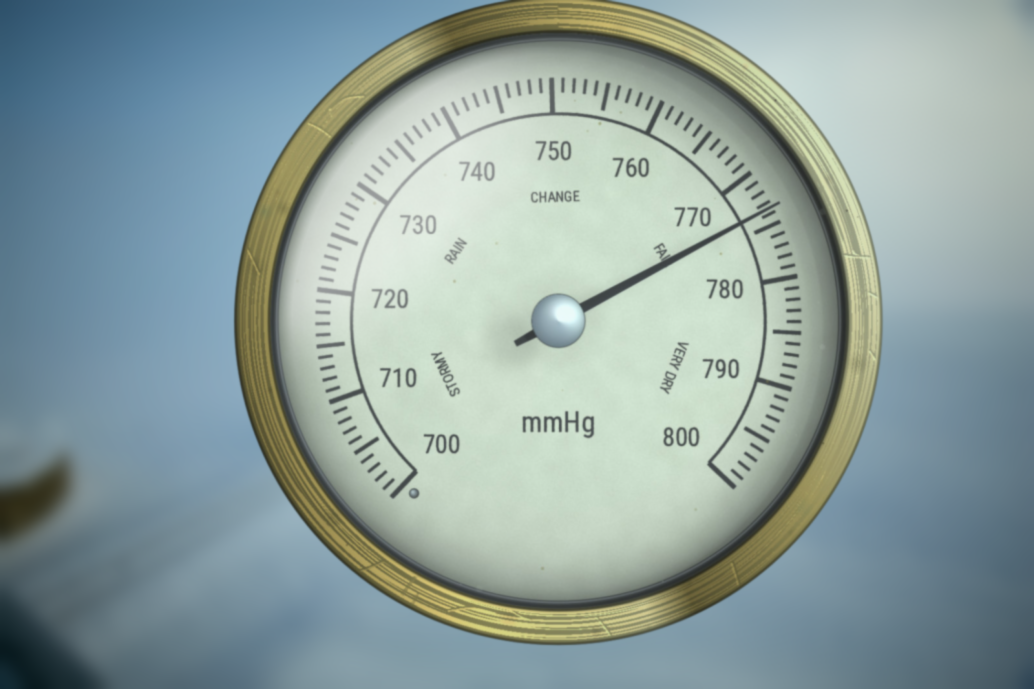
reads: value=773.5 unit=mmHg
